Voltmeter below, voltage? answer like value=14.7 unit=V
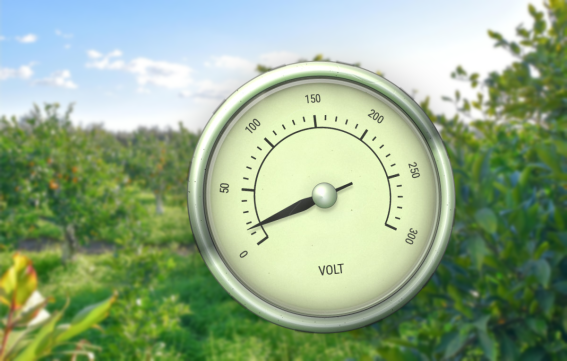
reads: value=15 unit=V
